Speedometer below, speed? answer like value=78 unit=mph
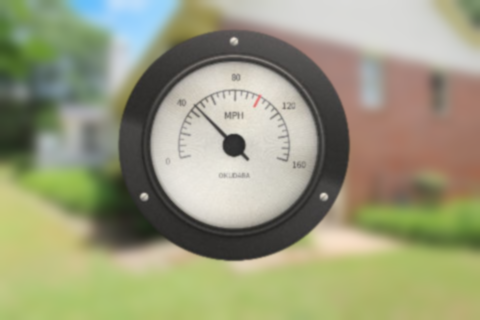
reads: value=45 unit=mph
